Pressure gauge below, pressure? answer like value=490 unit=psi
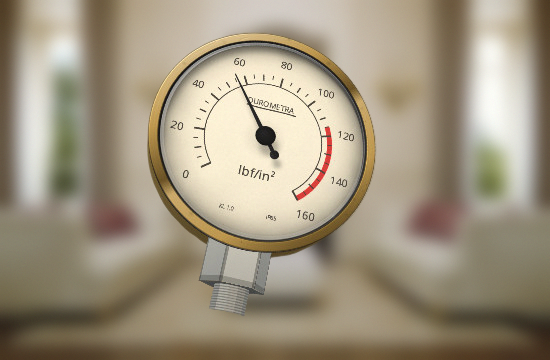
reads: value=55 unit=psi
